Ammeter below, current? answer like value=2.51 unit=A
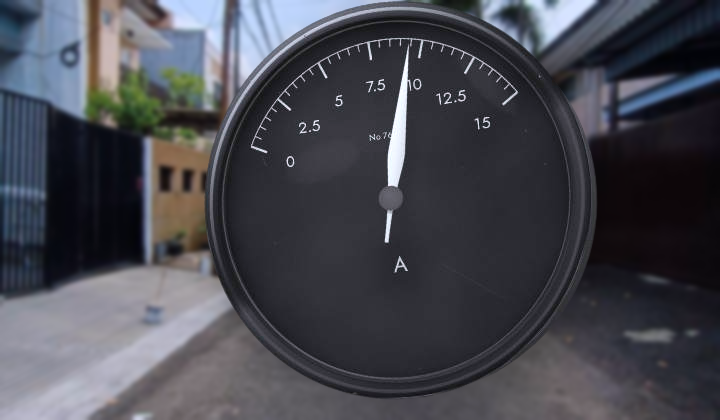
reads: value=9.5 unit=A
